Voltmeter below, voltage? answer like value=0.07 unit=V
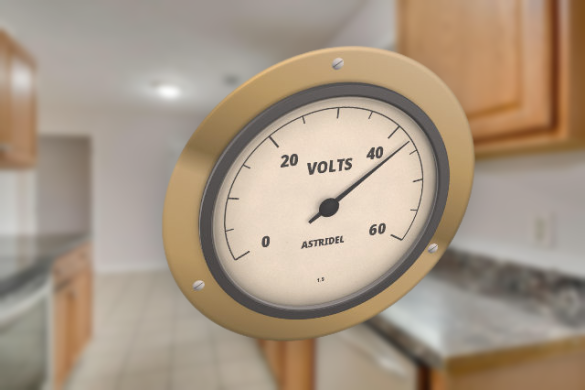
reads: value=42.5 unit=V
